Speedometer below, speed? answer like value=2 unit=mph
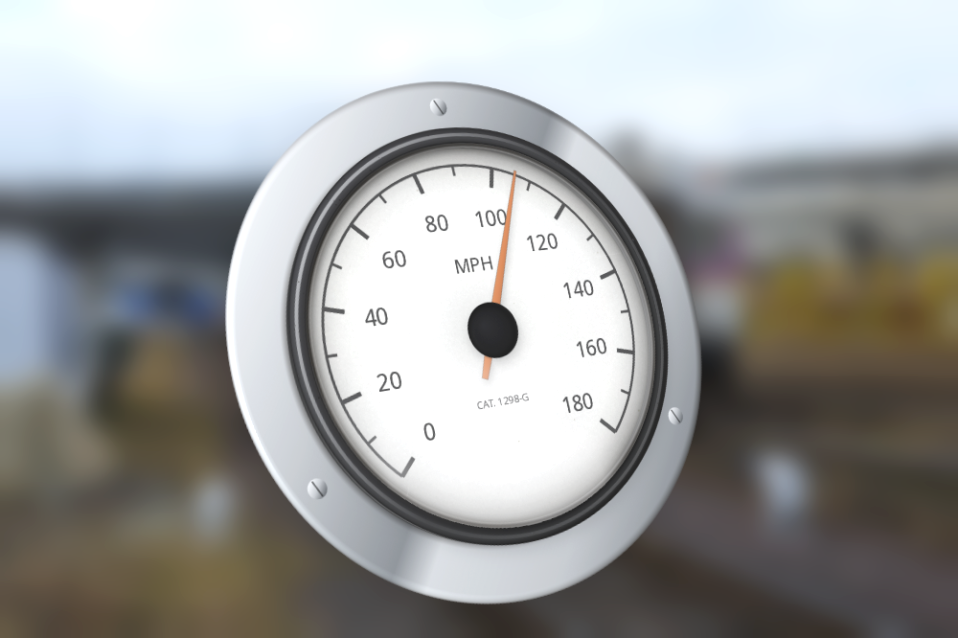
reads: value=105 unit=mph
